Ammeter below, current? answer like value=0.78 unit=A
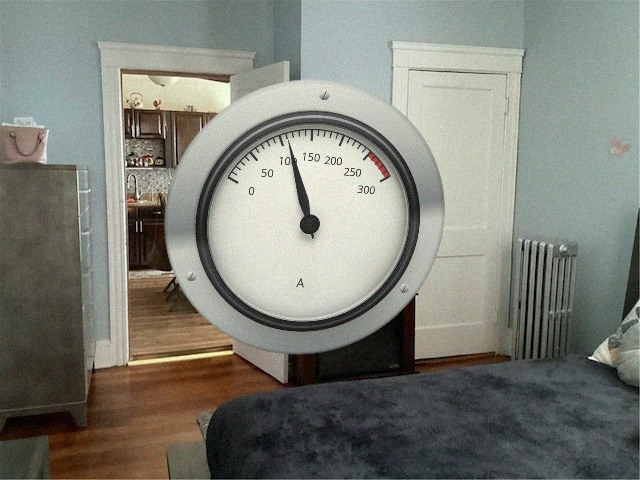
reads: value=110 unit=A
